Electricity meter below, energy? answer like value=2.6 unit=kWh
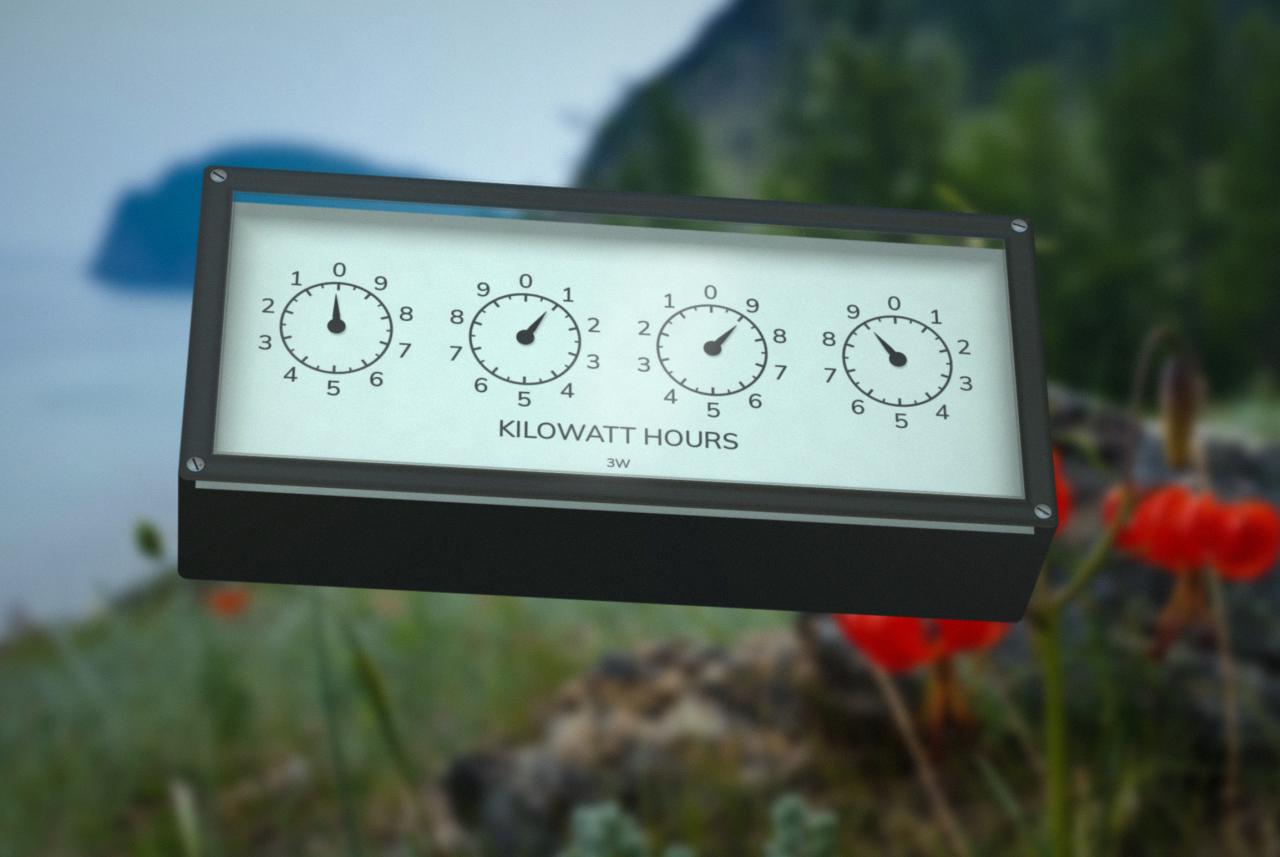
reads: value=89 unit=kWh
